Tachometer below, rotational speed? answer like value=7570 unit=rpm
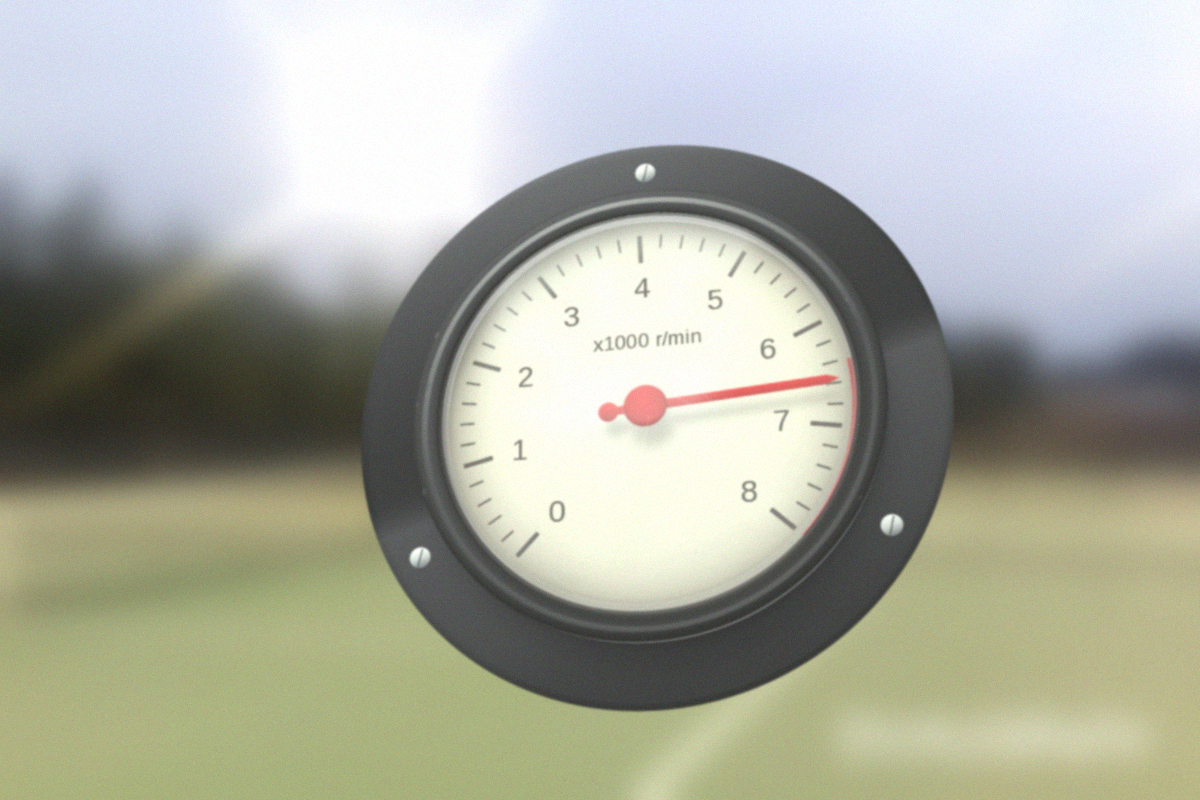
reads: value=6600 unit=rpm
